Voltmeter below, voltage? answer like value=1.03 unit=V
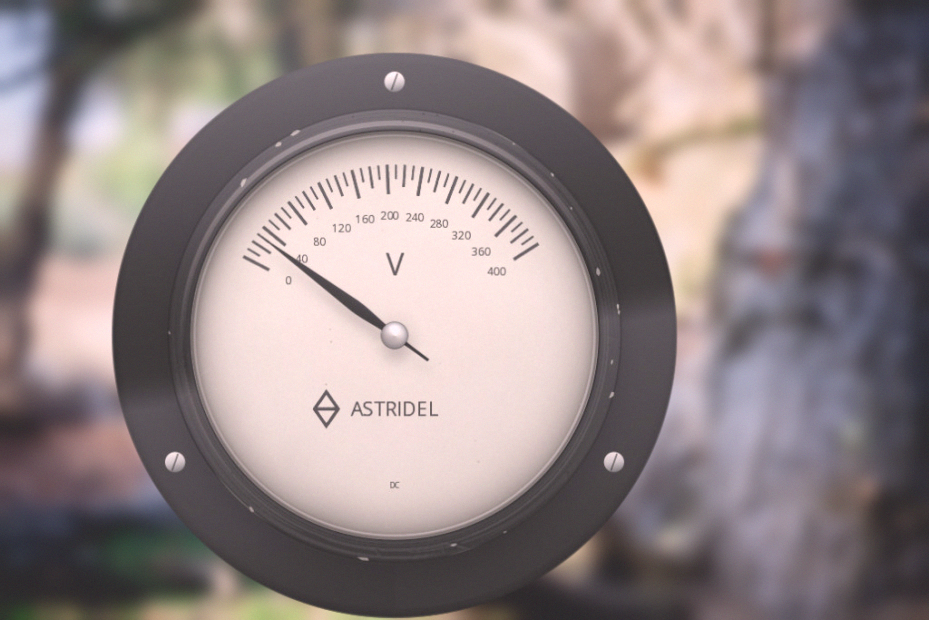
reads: value=30 unit=V
